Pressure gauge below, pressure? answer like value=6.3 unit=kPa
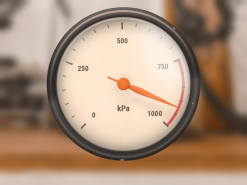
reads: value=925 unit=kPa
